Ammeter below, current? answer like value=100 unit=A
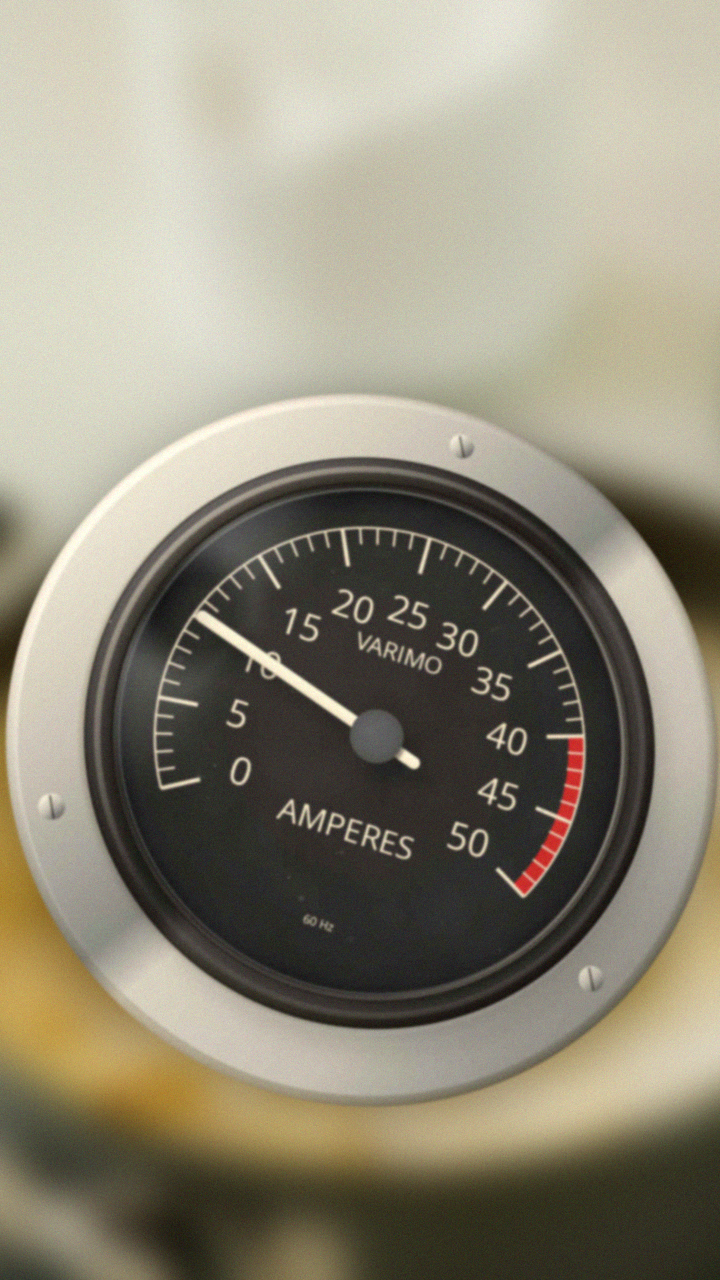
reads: value=10 unit=A
